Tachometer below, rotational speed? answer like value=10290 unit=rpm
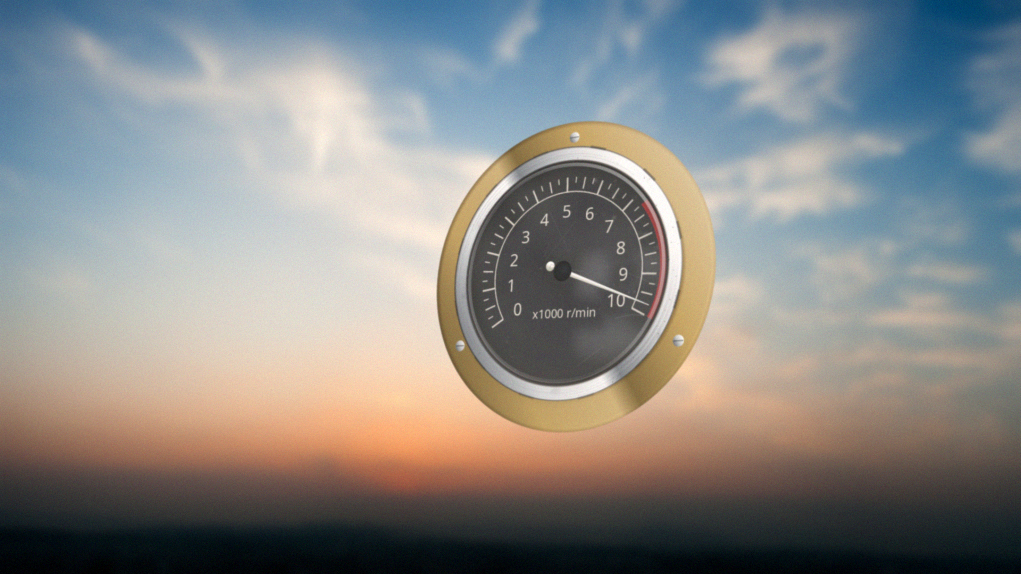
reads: value=9750 unit=rpm
